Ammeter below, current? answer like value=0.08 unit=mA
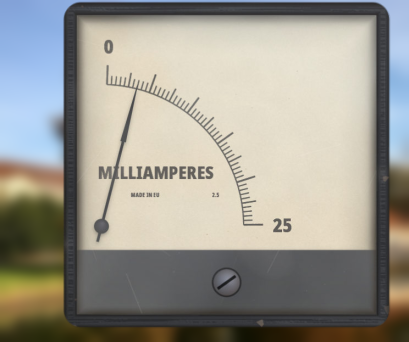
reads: value=3.5 unit=mA
